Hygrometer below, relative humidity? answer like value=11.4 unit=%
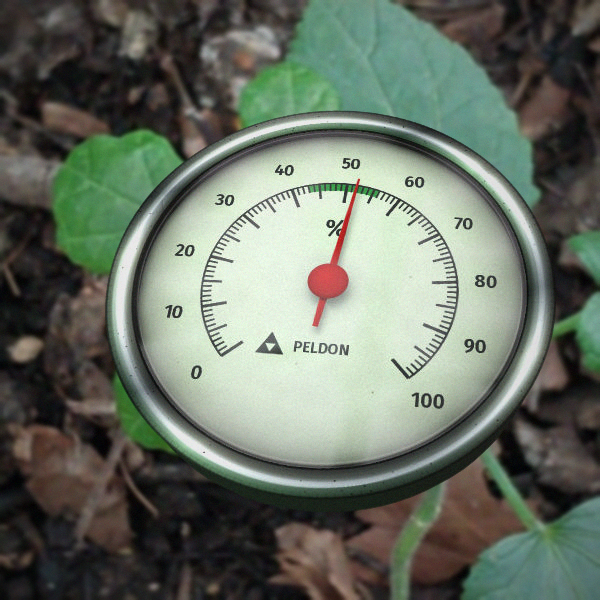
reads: value=52 unit=%
